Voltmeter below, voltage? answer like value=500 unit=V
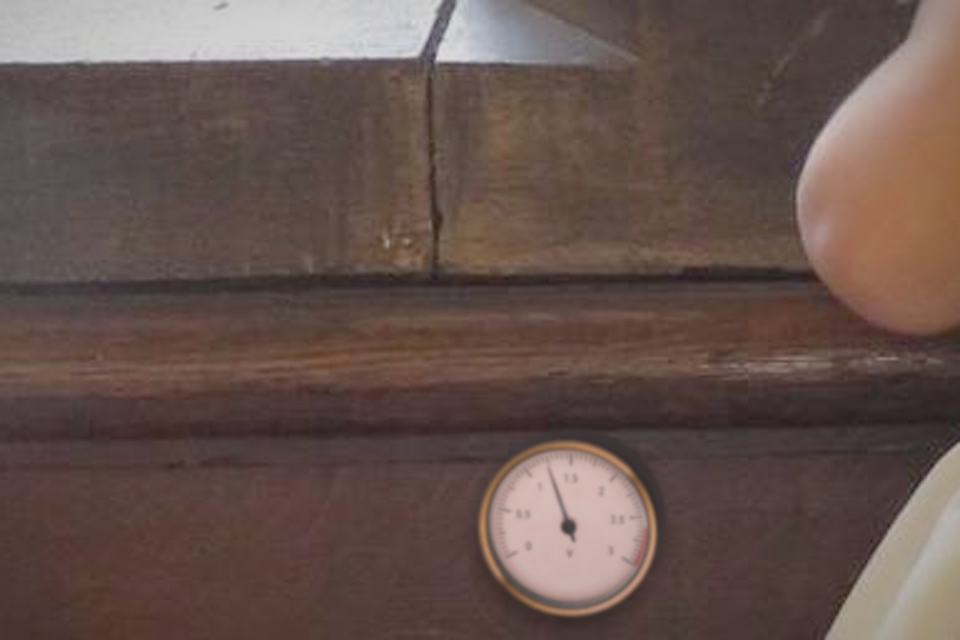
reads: value=1.25 unit=V
